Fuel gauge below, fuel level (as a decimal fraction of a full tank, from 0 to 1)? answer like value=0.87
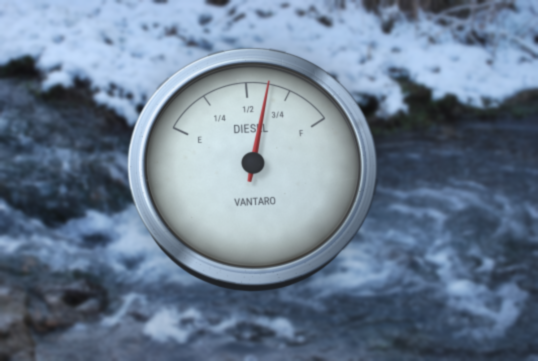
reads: value=0.625
